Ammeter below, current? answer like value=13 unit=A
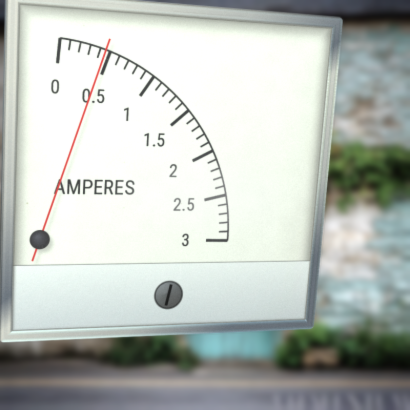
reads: value=0.45 unit=A
